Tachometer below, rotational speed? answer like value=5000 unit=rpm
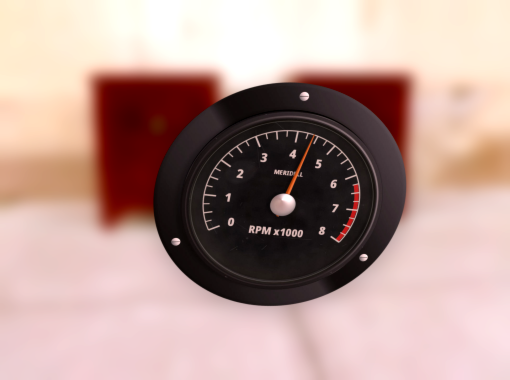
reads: value=4375 unit=rpm
